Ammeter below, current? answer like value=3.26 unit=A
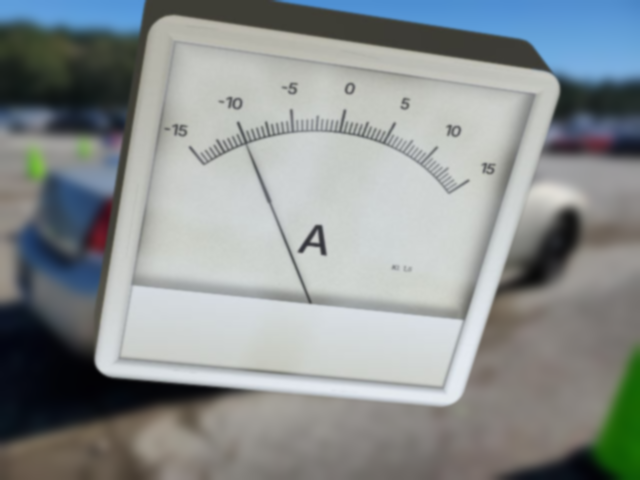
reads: value=-10 unit=A
